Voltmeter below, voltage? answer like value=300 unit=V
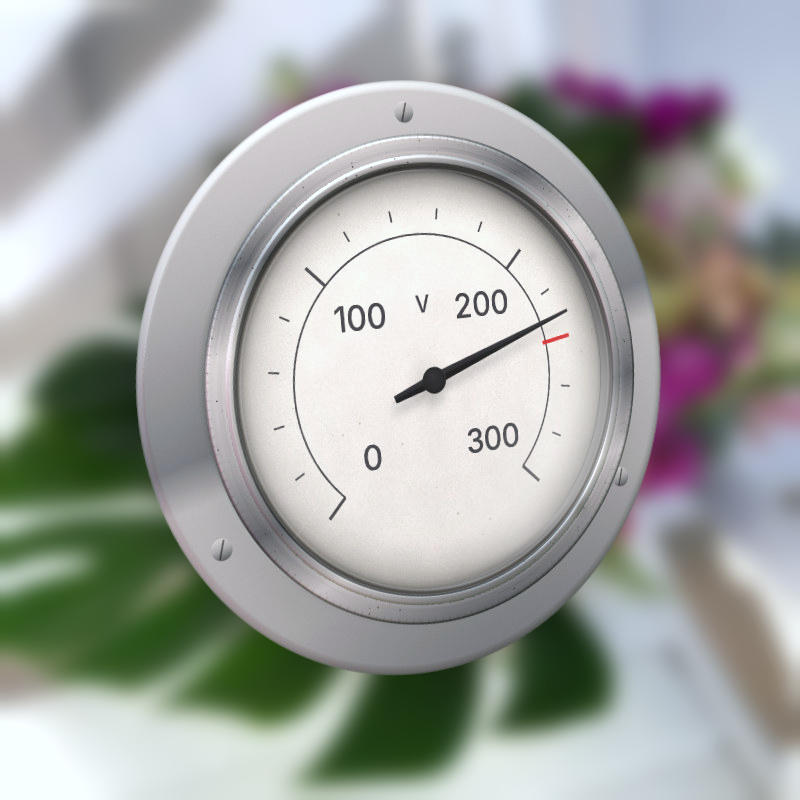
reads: value=230 unit=V
